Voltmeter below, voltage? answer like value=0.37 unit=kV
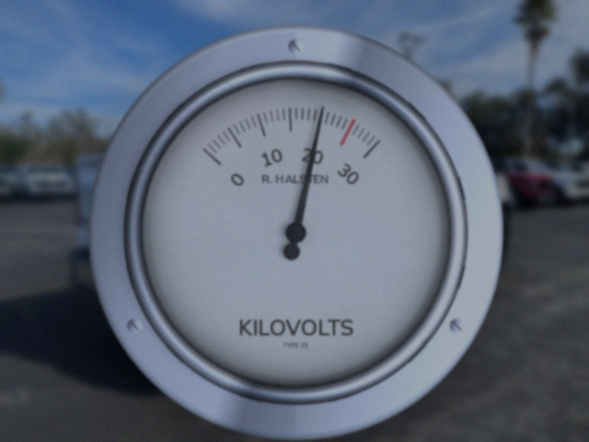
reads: value=20 unit=kV
